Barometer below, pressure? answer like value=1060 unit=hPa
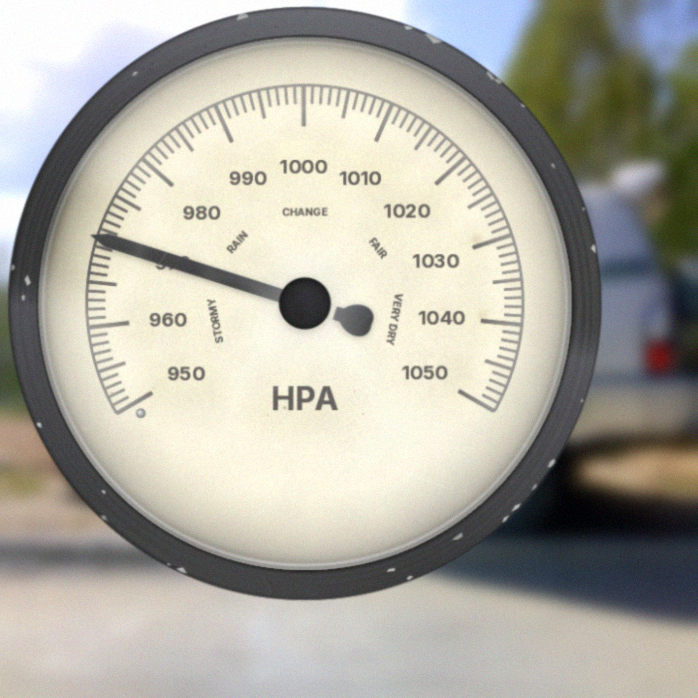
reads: value=970 unit=hPa
